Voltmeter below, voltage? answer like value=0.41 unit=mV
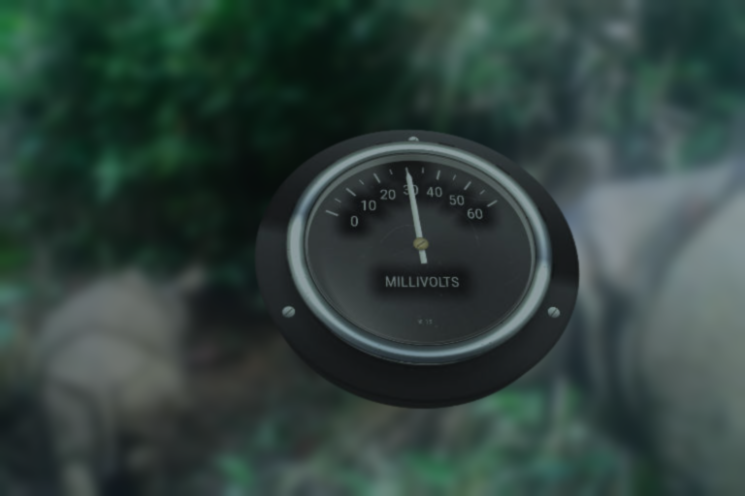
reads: value=30 unit=mV
